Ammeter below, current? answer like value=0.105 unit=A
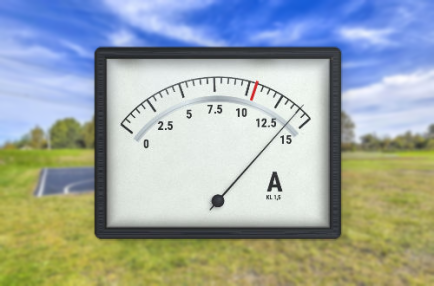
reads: value=14 unit=A
